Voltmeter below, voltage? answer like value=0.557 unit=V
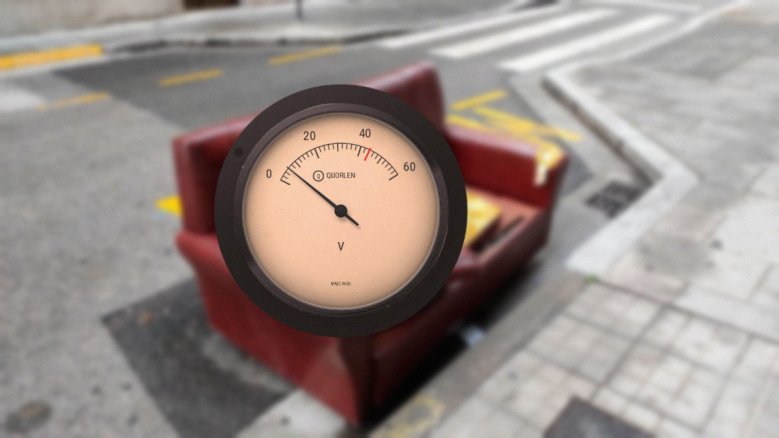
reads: value=6 unit=V
